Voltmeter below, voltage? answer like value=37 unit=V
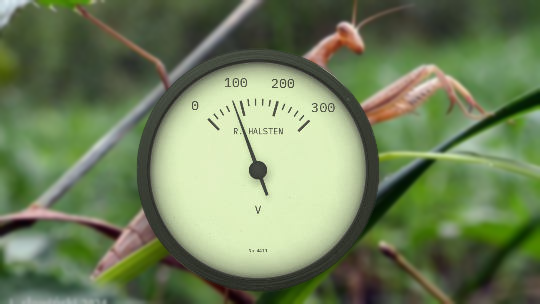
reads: value=80 unit=V
